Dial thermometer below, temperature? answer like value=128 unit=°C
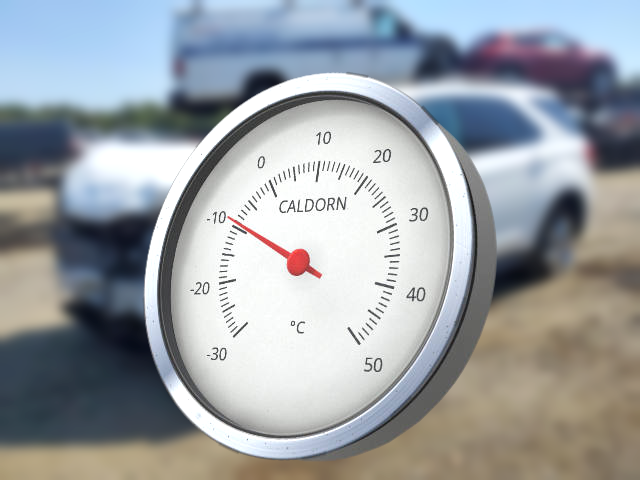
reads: value=-9 unit=°C
